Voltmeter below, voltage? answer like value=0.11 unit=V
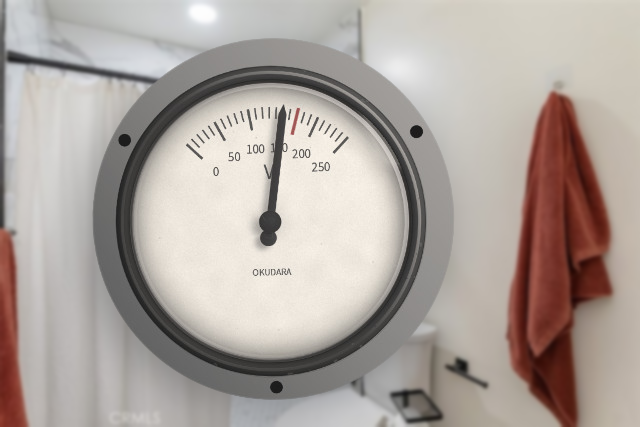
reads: value=150 unit=V
